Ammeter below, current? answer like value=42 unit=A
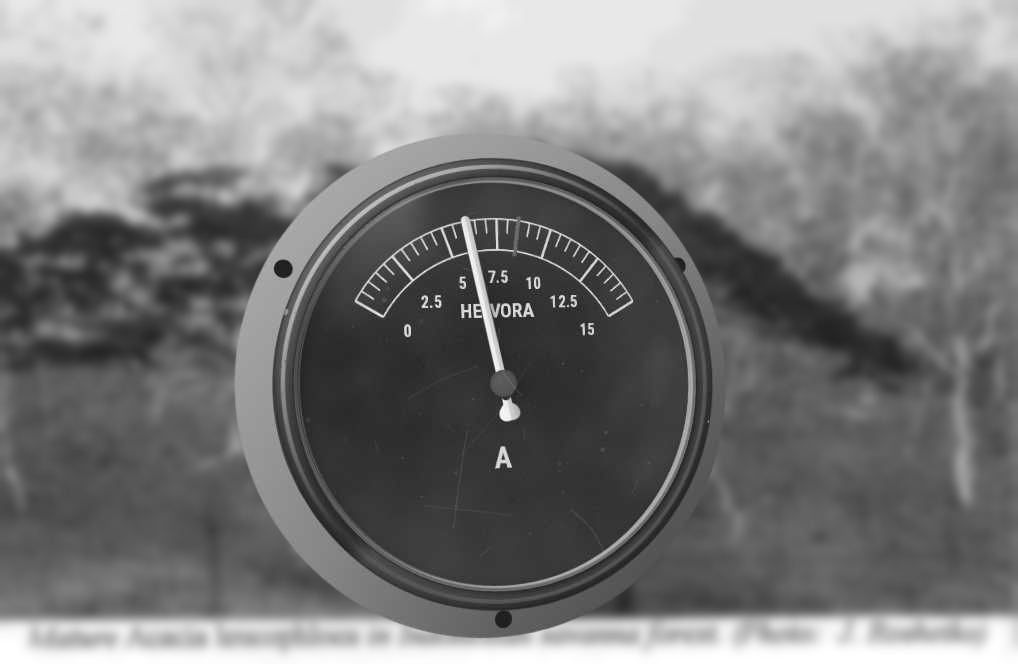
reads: value=6 unit=A
